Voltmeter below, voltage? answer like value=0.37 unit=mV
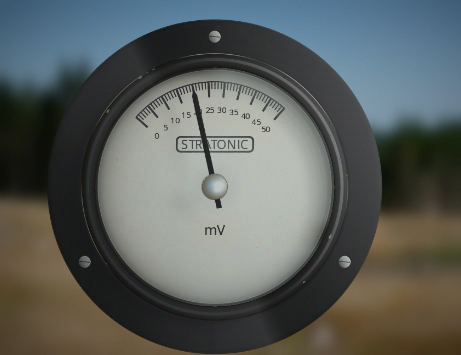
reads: value=20 unit=mV
